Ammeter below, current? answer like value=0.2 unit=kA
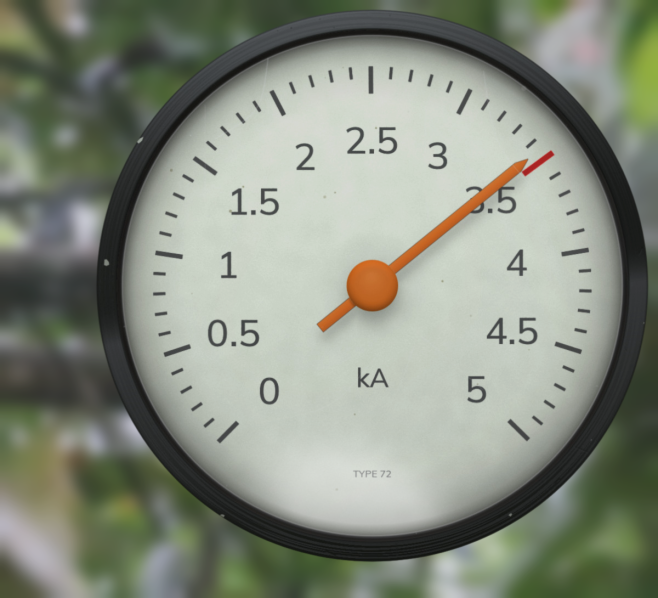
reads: value=3.45 unit=kA
